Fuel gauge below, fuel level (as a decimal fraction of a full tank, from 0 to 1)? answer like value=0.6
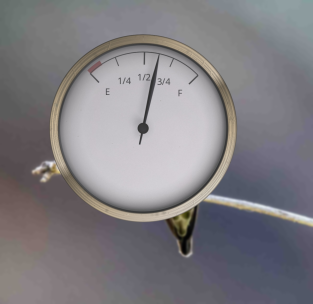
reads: value=0.625
